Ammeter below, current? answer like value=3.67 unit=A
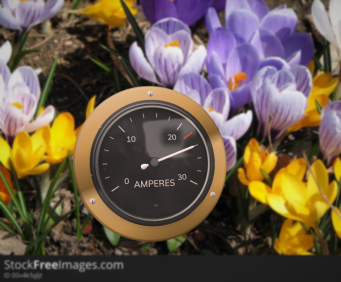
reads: value=24 unit=A
